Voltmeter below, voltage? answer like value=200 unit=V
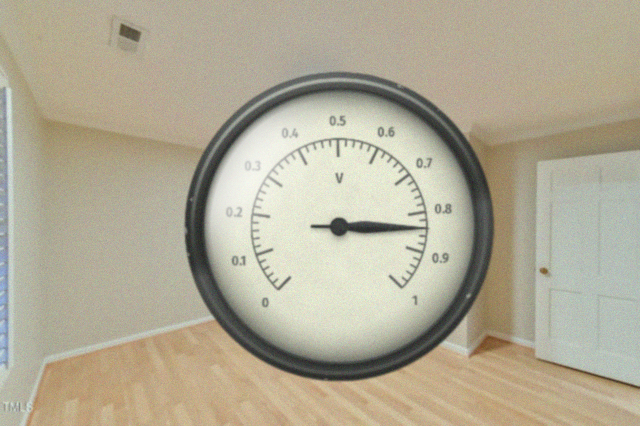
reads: value=0.84 unit=V
